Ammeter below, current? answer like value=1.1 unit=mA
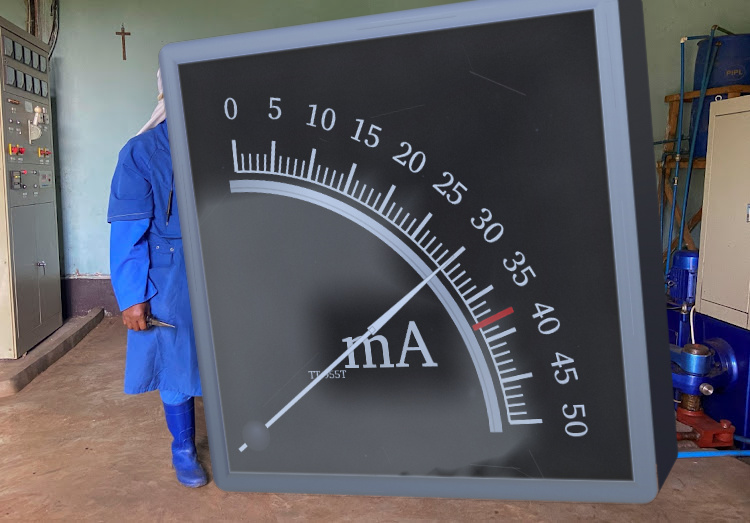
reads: value=30 unit=mA
